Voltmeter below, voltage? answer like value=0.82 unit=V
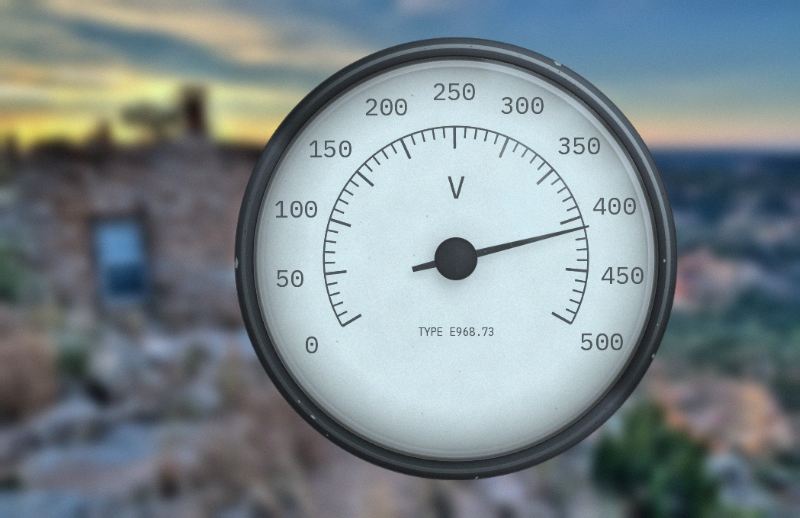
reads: value=410 unit=V
